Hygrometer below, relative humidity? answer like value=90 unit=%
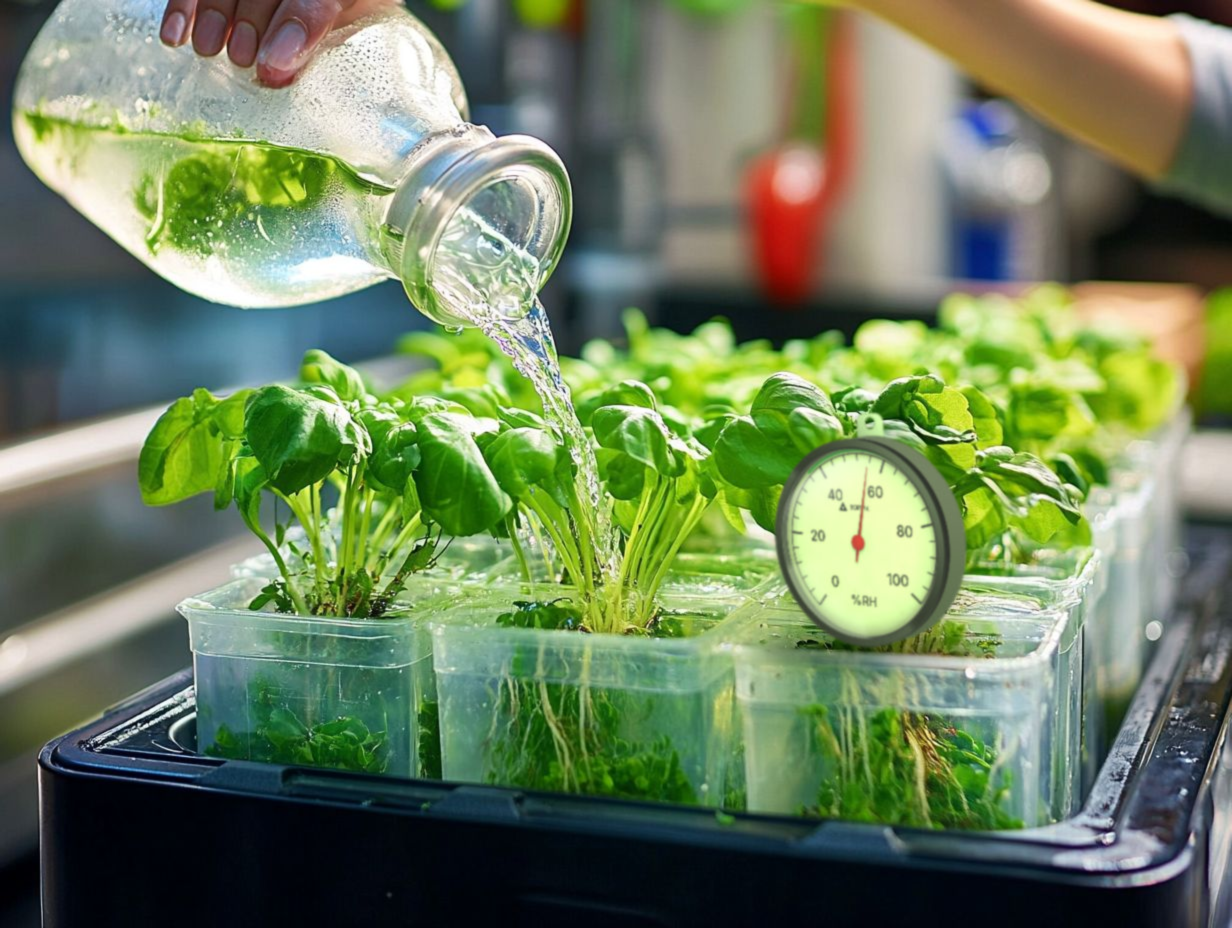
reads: value=56 unit=%
